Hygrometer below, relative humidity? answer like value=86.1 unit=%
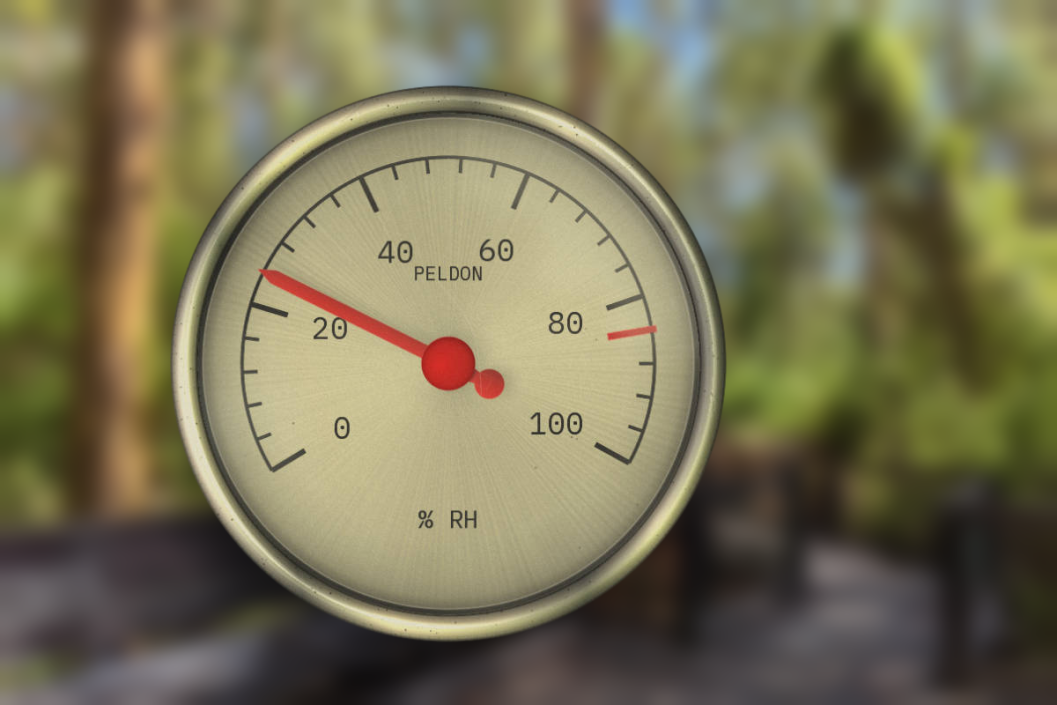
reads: value=24 unit=%
